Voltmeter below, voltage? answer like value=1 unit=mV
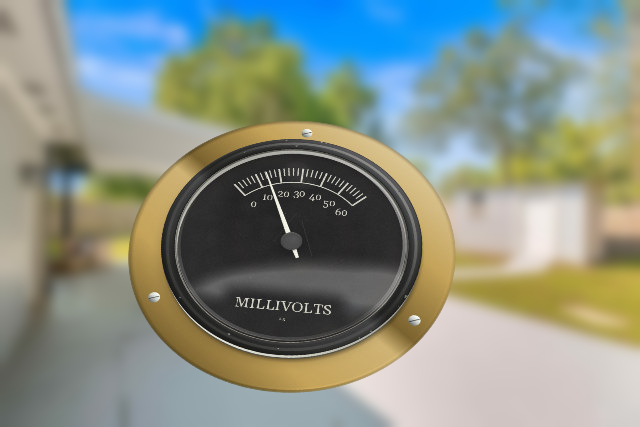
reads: value=14 unit=mV
